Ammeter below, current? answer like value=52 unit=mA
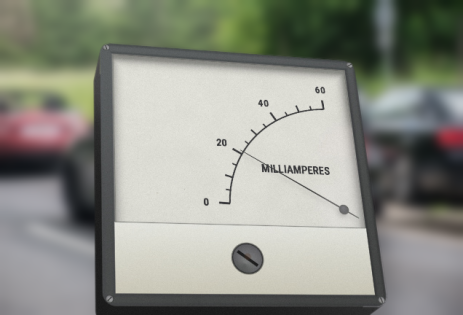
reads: value=20 unit=mA
